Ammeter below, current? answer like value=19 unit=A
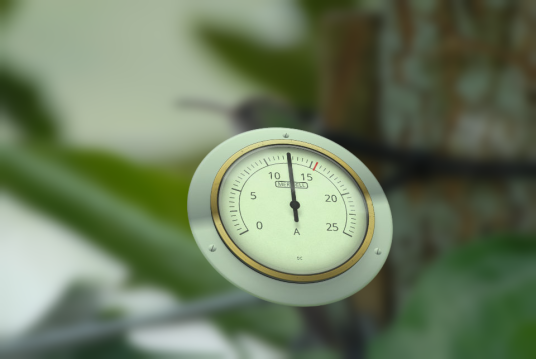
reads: value=12.5 unit=A
